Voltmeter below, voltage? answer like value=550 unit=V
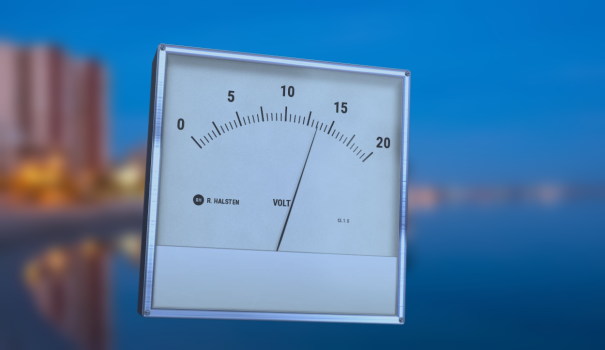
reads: value=13.5 unit=V
